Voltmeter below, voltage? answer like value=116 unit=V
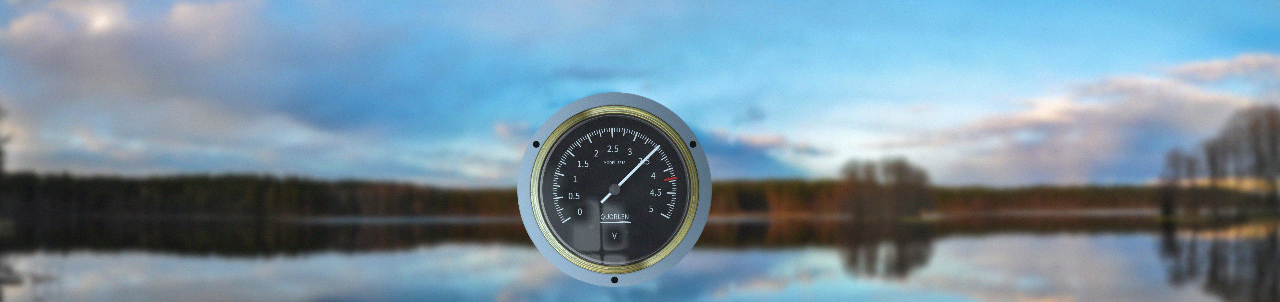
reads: value=3.5 unit=V
